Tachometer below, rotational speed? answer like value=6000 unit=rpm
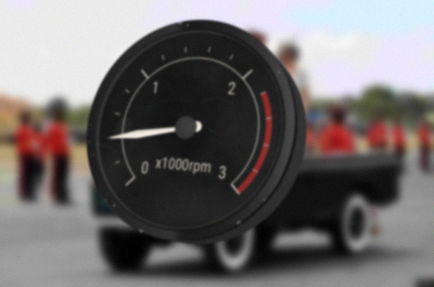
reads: value=400 unit=rpm
